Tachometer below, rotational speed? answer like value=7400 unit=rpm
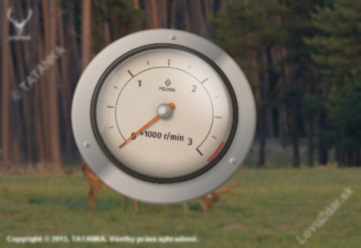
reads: value=0 unit=rpm
